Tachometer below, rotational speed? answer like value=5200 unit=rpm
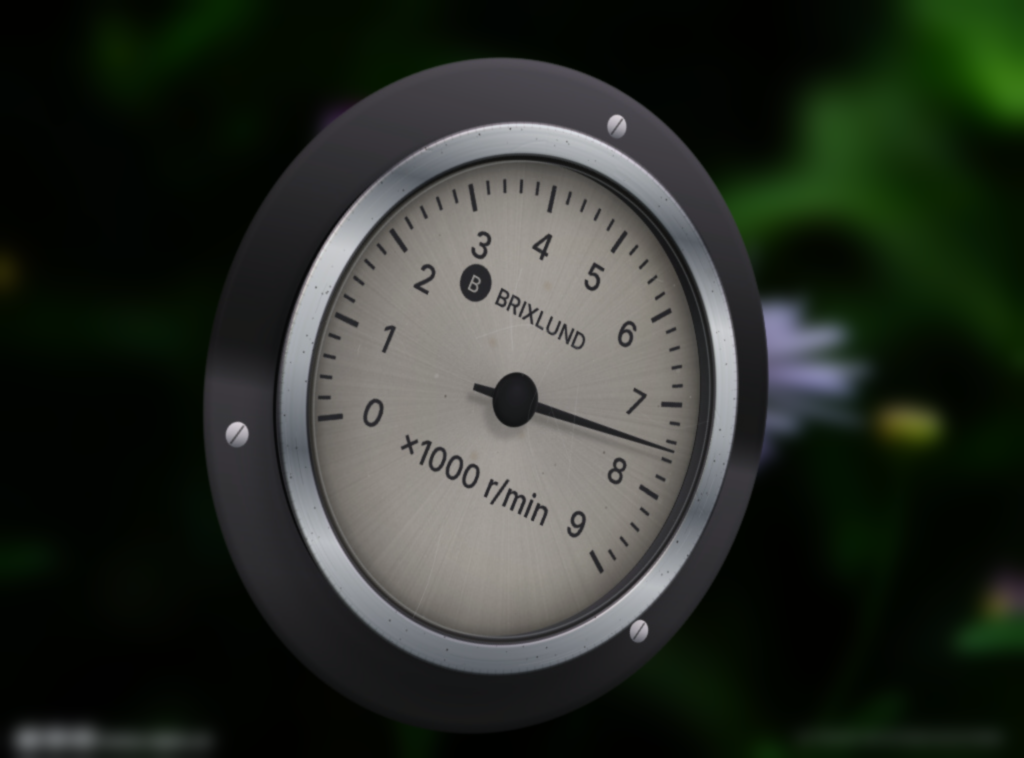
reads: value=7500 unit=rpm
